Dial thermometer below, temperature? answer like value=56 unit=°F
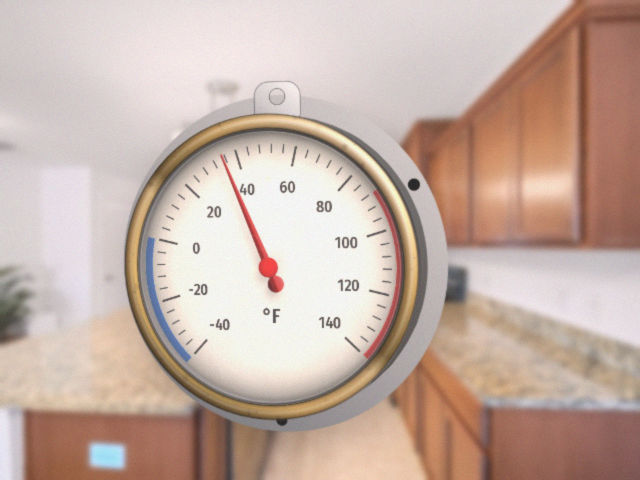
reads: value=36 unit=°F
